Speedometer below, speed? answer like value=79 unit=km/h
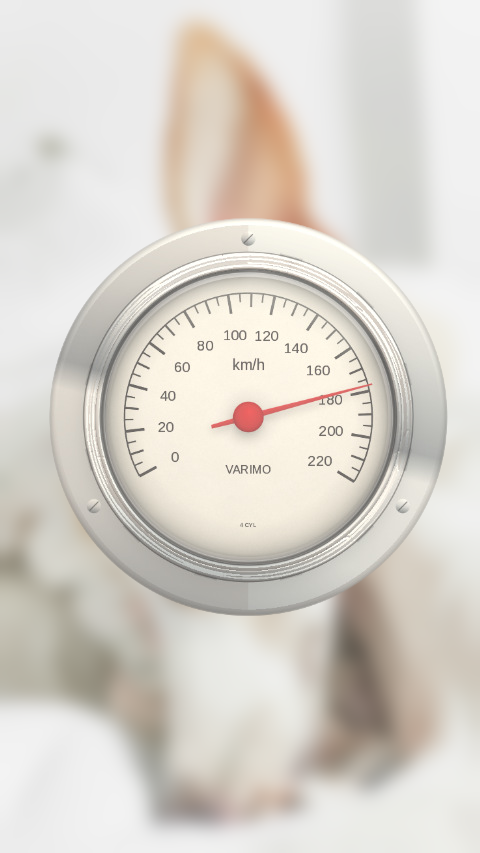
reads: value=177.5 unit=km/h
